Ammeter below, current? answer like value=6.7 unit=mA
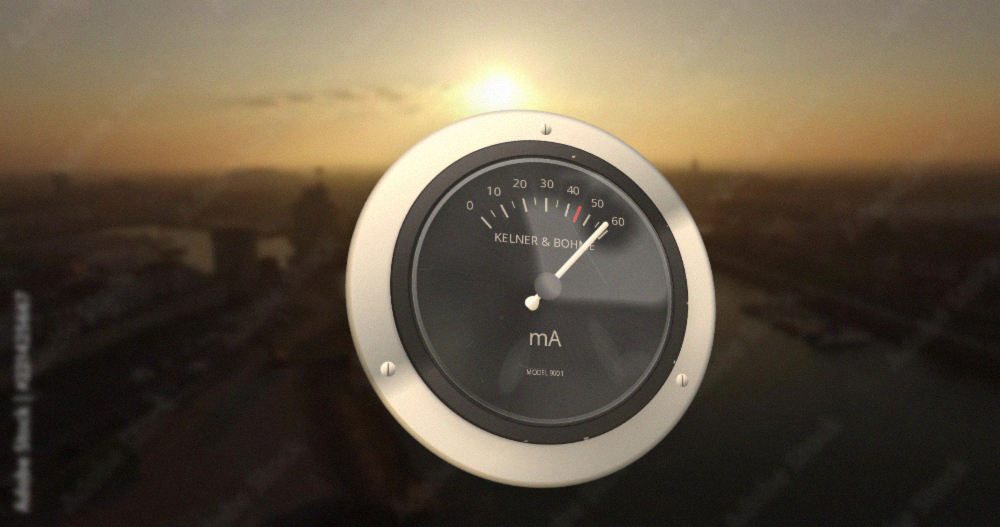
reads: value=57.5 unit=mA
